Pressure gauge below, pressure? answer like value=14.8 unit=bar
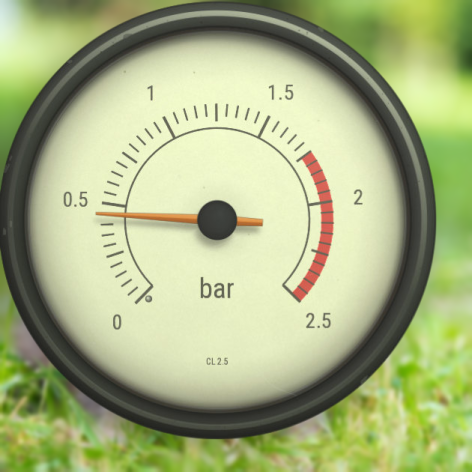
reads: value=0.45 unit=bar
